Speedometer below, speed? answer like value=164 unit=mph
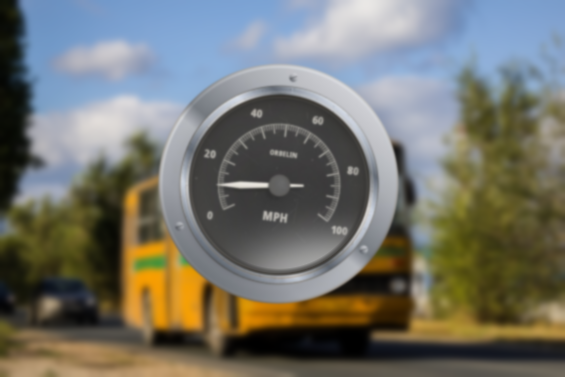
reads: value=10 unit=mph
